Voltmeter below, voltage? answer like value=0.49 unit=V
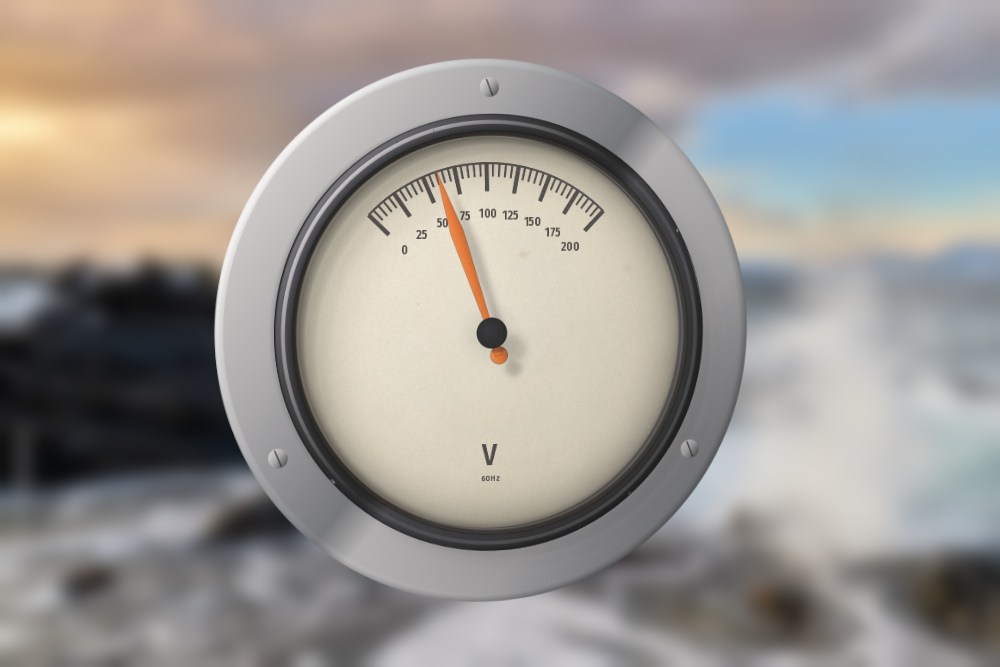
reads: value=60 unit=V
